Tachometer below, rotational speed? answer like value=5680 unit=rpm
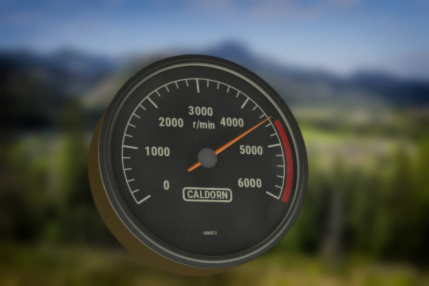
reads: value=4500 unit=rpm
